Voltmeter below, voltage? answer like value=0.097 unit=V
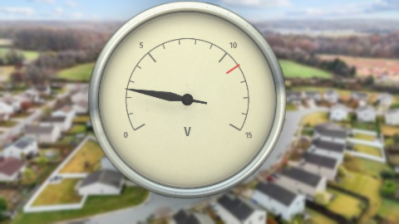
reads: value=2.5 unit=V
